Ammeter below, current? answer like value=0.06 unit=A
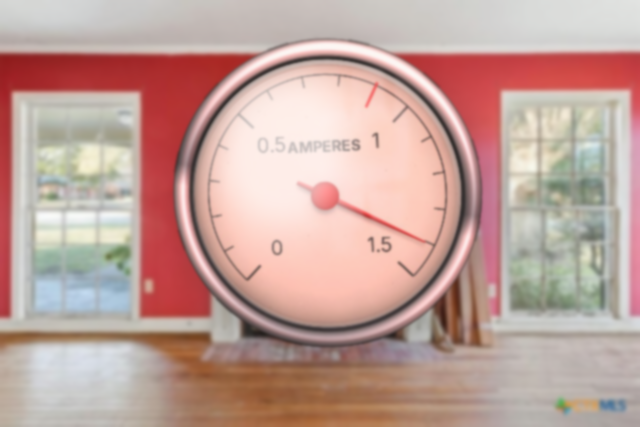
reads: value=1.4 unit=A
